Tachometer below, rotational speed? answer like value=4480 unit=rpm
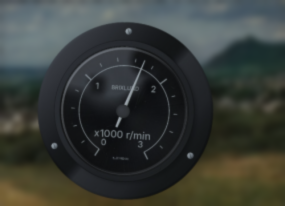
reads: value=1700 unit=rpm
